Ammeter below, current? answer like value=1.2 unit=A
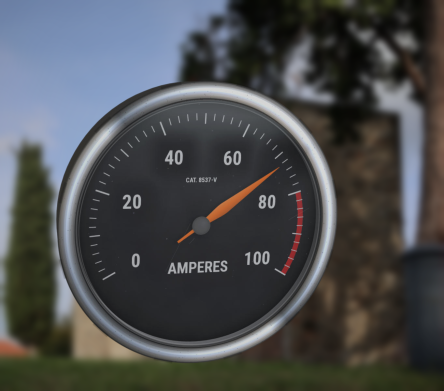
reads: value=72 unit=A
